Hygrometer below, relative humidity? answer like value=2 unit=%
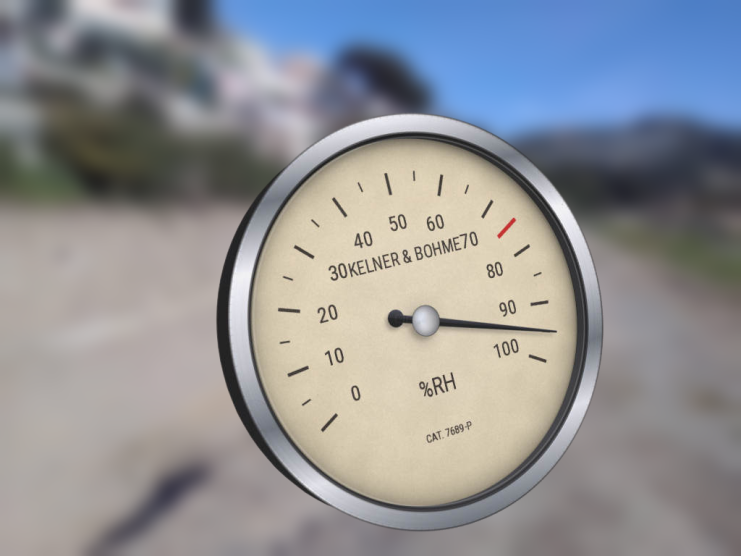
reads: value=95 unit=%
